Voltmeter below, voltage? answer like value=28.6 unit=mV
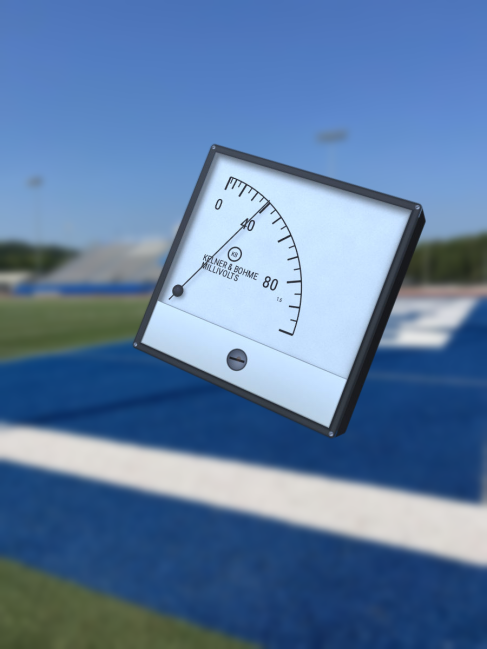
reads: value=40 unit=mV
